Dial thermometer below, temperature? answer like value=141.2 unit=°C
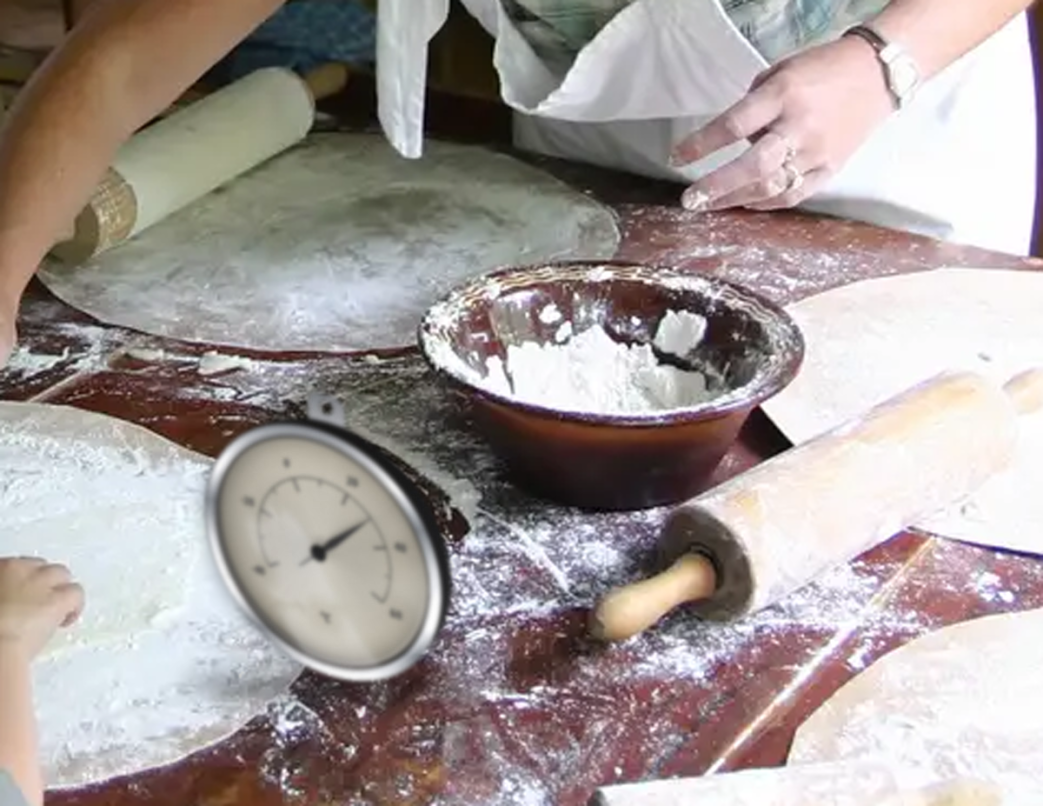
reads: value=30 unit=°C
